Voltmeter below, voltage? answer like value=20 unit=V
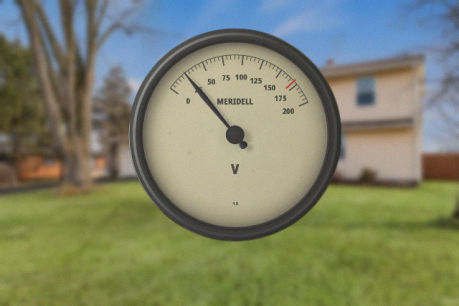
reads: value=25 unit=V
